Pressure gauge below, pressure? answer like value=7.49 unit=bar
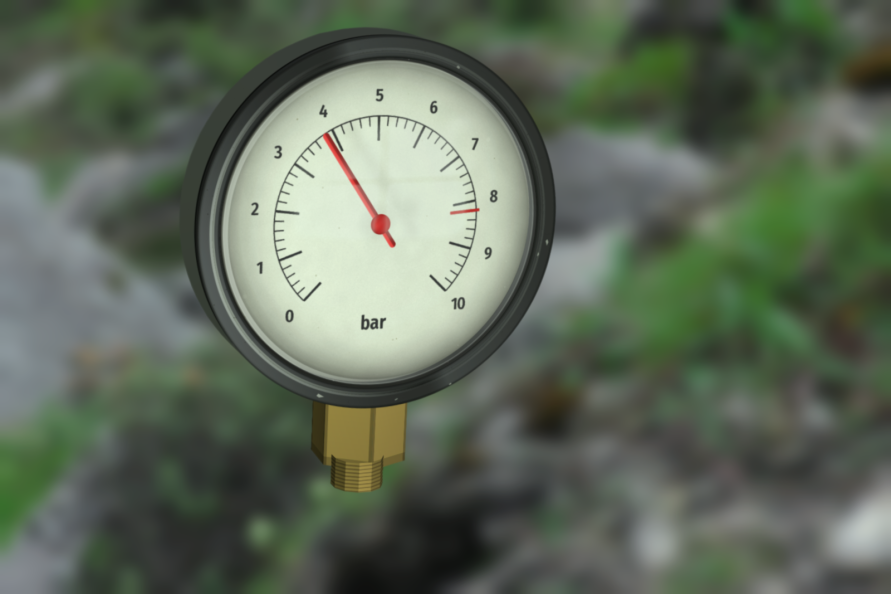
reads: value=3.8 unit=bar
